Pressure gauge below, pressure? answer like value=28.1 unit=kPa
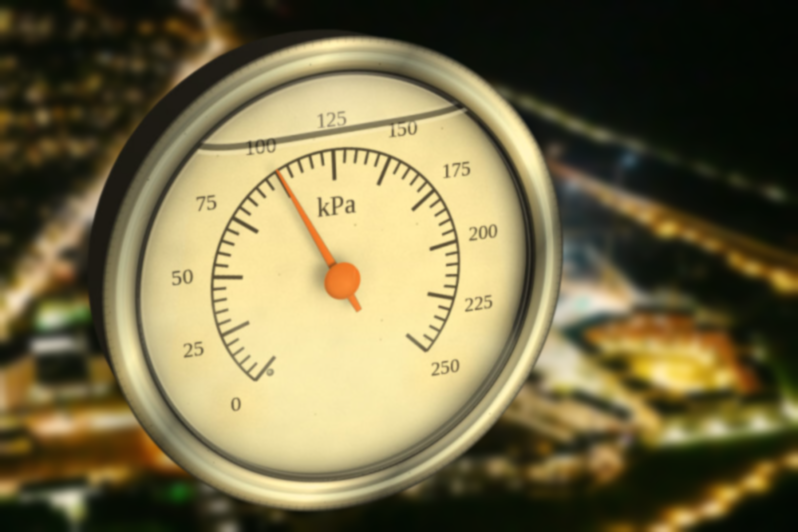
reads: value=100 unit=kPa
